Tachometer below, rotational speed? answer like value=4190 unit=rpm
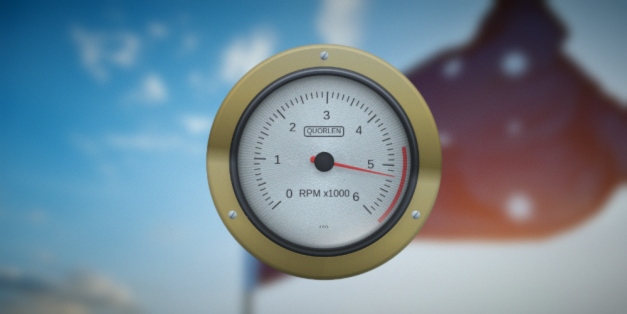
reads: value=5200 unit=rpm
